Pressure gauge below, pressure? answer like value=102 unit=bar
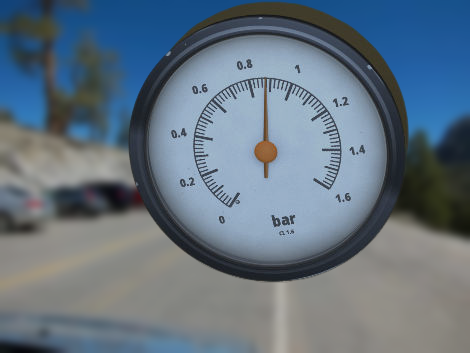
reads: value=0.88 unit=bar
